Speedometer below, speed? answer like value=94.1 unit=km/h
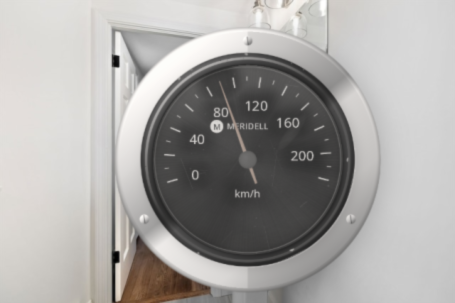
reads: value=90 unit=km/h
